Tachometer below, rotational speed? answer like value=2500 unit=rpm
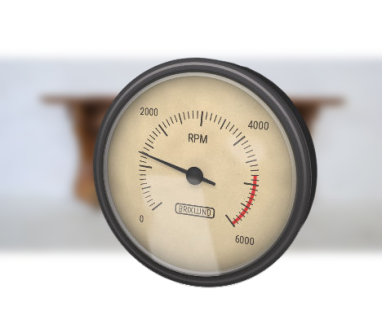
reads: value=1300 unit=rpm
